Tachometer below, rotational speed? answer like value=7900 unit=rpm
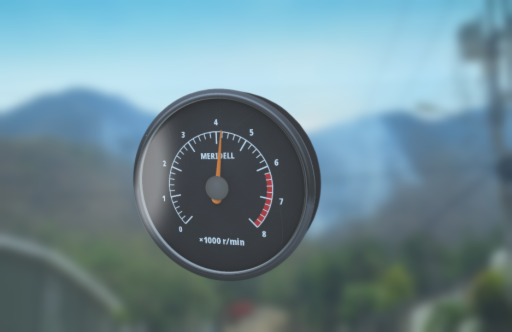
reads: value=4200 unit=rpm
